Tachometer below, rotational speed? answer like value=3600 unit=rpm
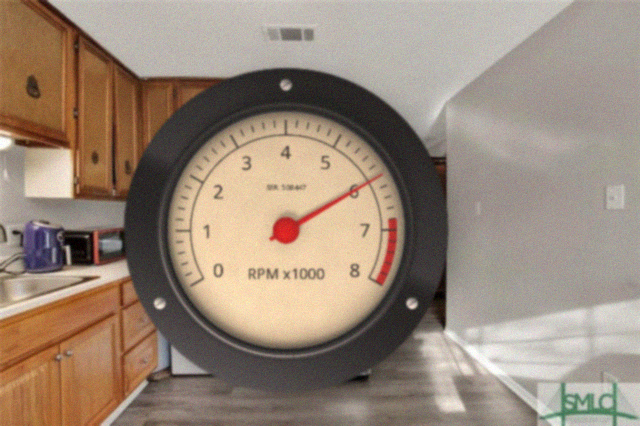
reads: value=6000 unit=rpm
